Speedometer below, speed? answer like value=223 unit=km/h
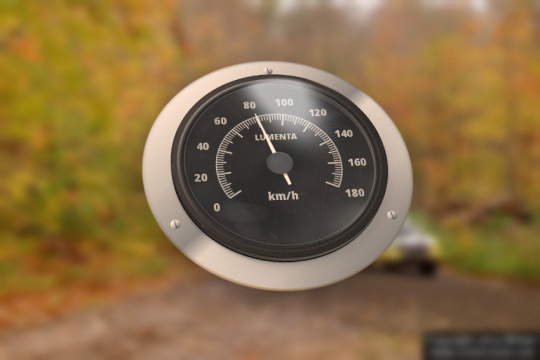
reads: value=80 unit=km/h
